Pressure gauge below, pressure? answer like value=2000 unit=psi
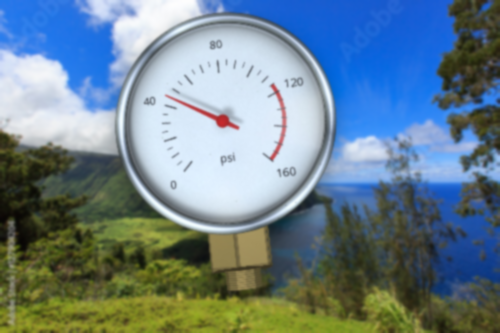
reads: value=45 unit=psi
